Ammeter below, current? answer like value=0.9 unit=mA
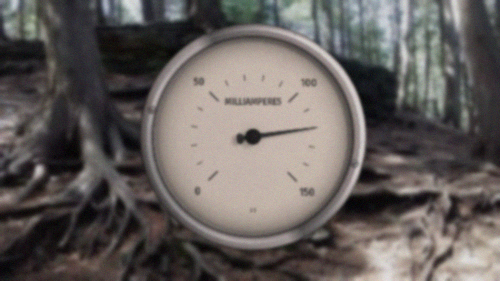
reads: value=120 unit=mA
